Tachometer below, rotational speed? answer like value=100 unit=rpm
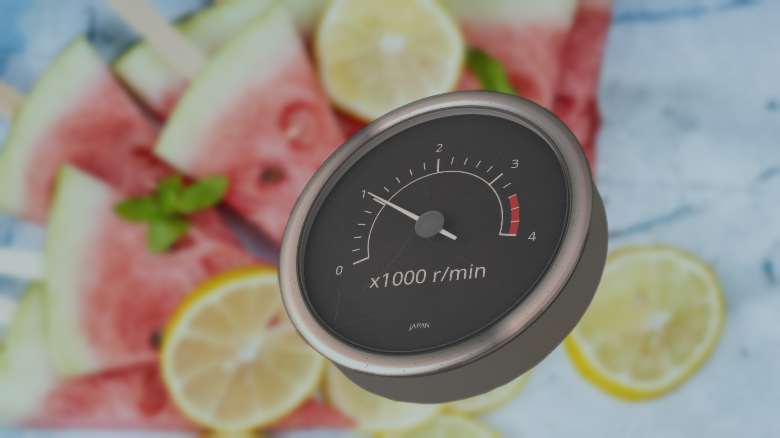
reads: value=1000 unit=rpm
